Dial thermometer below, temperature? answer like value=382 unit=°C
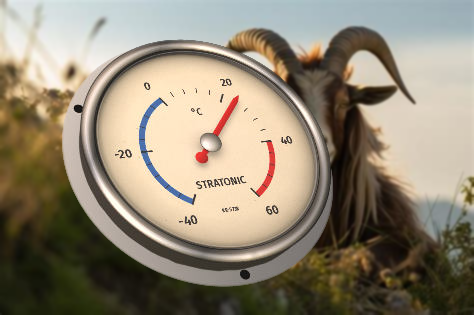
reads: value=24 unit=°C
